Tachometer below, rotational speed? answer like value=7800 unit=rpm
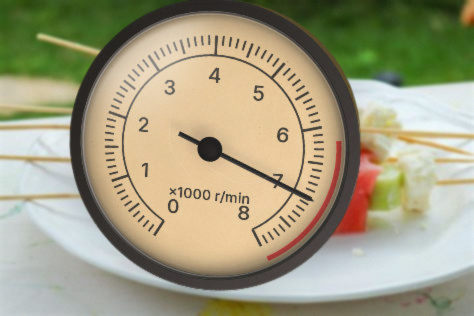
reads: value=7000 unit=rpm
